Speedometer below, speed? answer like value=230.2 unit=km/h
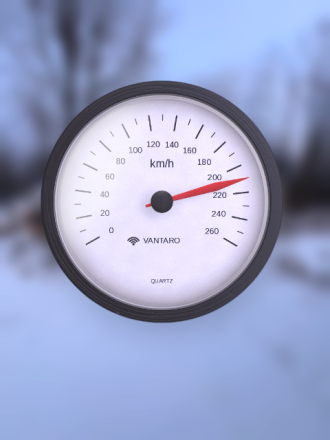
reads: value=210 unit=km/h
